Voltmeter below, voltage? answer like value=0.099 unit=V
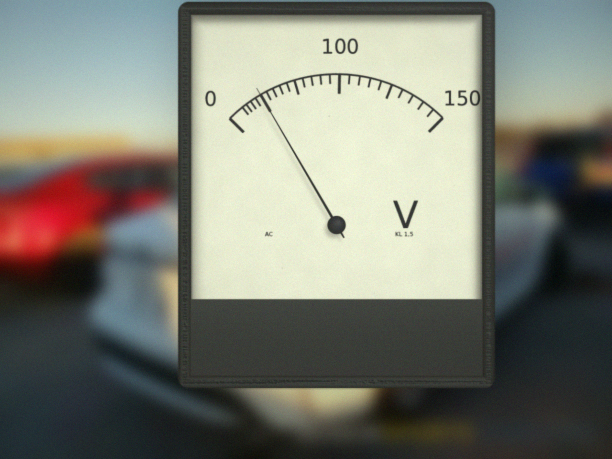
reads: value=50 unit=V
